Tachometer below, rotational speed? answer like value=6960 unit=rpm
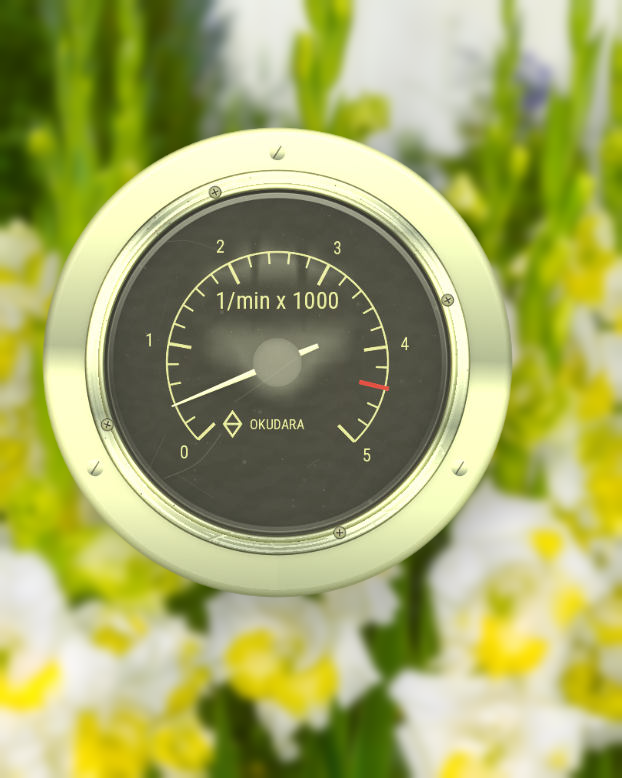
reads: value=400 unit=rpm
